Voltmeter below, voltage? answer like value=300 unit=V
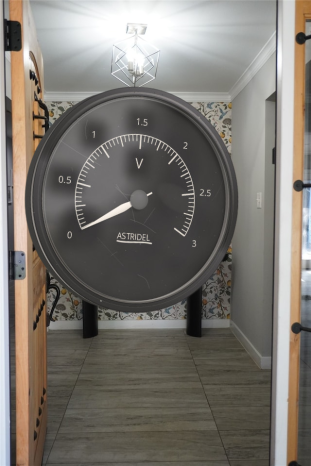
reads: value=0 unit=V
